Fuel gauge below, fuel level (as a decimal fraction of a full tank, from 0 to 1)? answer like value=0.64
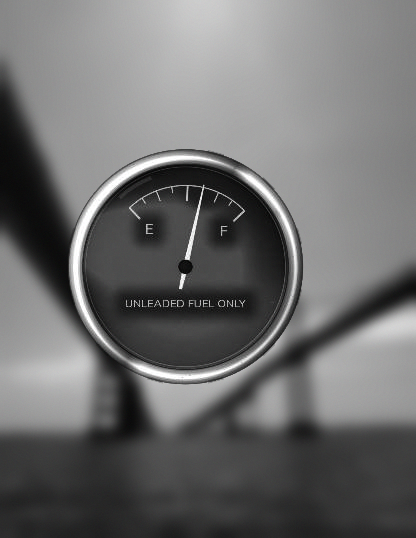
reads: value=0.625
